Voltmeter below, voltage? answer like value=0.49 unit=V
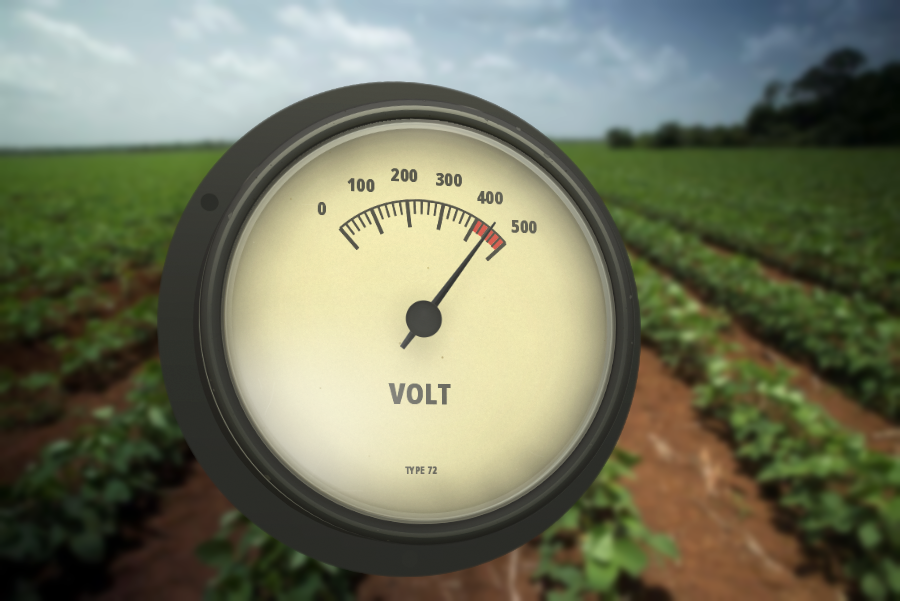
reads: value=440 unit=V
